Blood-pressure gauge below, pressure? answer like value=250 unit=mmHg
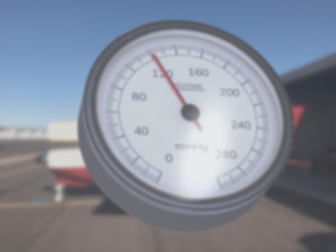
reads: value=120 unit=mmHg
